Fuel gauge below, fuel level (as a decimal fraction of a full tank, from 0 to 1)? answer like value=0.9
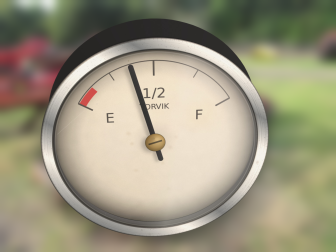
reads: value=0.375
